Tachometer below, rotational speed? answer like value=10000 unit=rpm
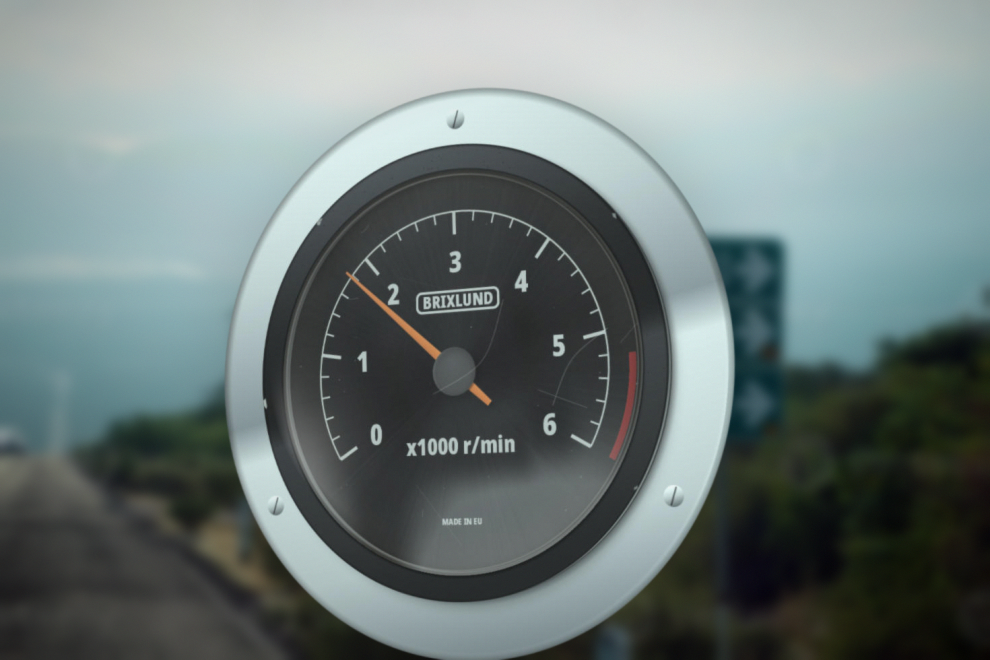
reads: value=1800 unit=rpm
